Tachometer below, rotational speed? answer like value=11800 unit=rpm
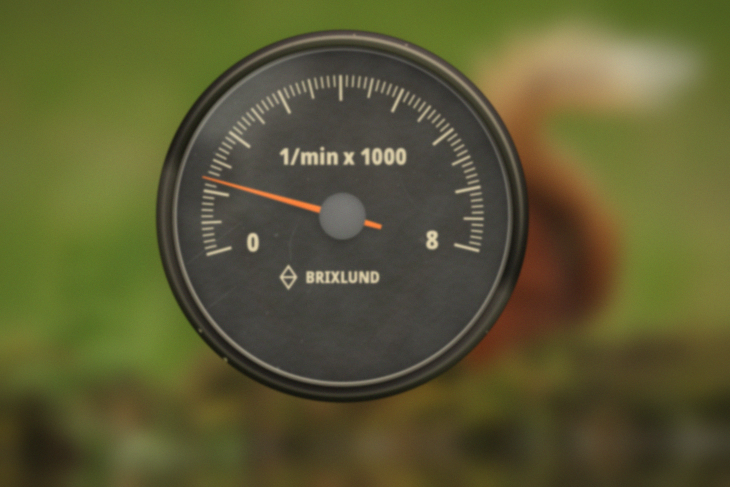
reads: value=1200 unit=rpm
